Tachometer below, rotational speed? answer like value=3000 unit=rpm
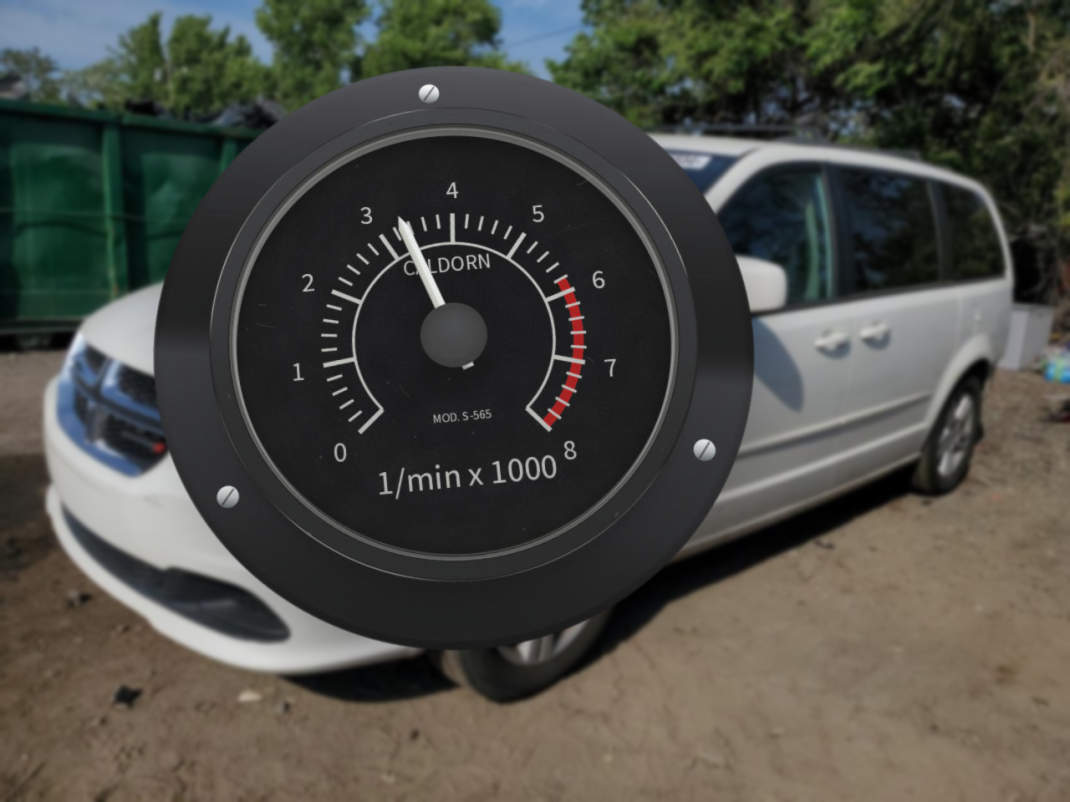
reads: value=3300 unit=rpm
